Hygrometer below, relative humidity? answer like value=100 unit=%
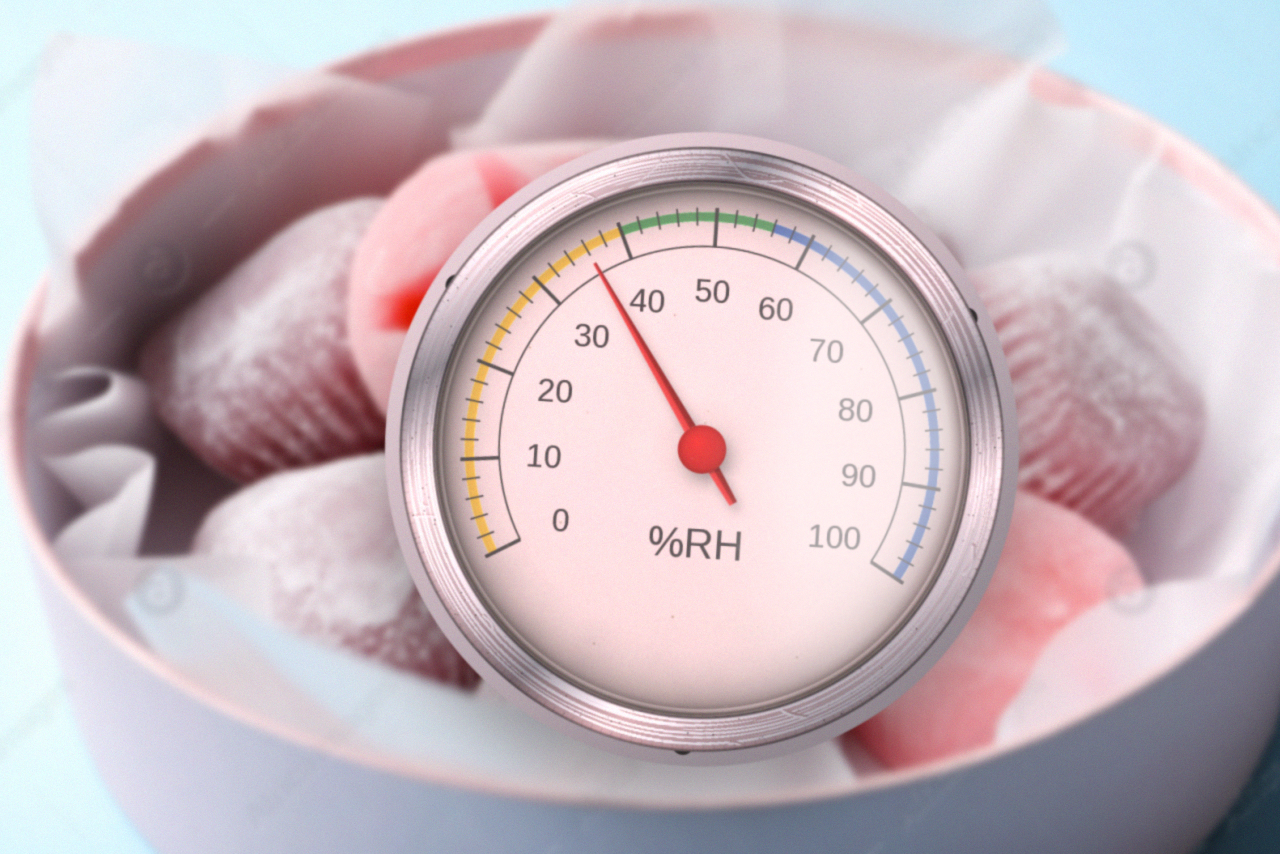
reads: value=36 unit=%
